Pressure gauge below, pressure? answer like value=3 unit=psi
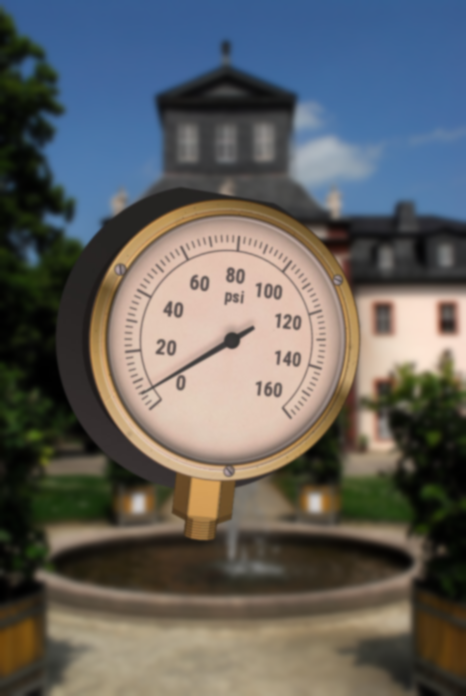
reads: value=6 unit=psi
